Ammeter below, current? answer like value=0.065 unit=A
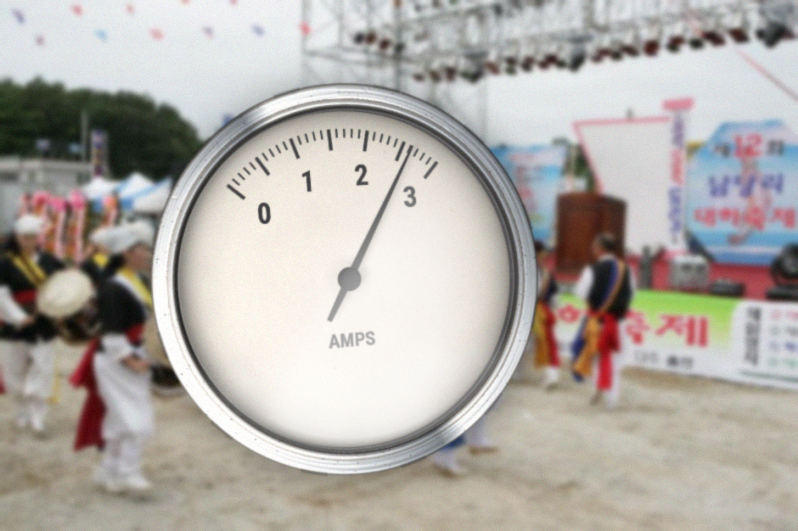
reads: value=2.6 unit=A
